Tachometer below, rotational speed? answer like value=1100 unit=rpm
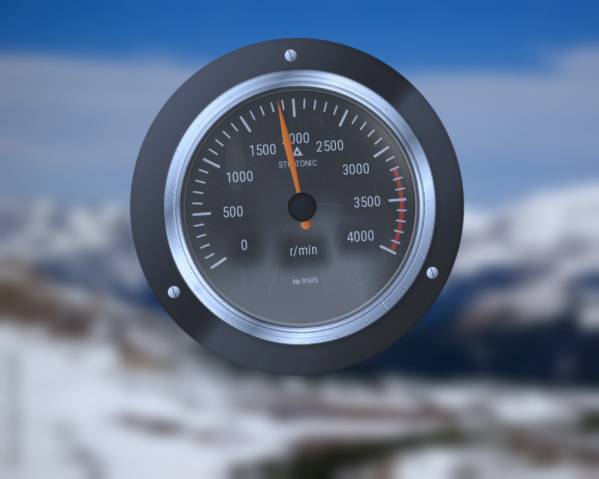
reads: value=1850 unit=rpm
